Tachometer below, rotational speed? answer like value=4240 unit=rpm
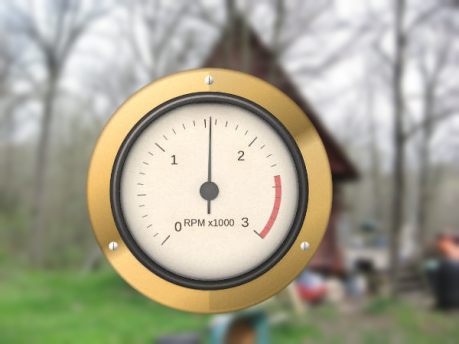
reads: value=1550 unit=rpm
